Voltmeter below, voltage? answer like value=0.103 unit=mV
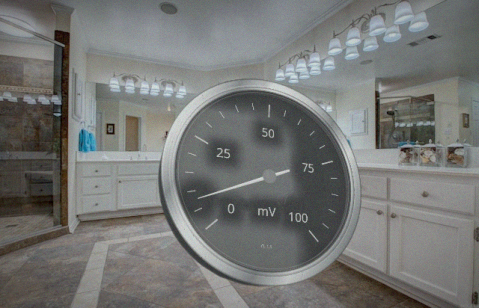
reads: value=7.5 unit=mV
